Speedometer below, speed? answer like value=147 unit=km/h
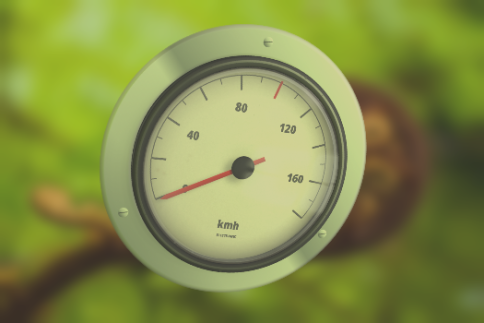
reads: value=0 unit=km/h
